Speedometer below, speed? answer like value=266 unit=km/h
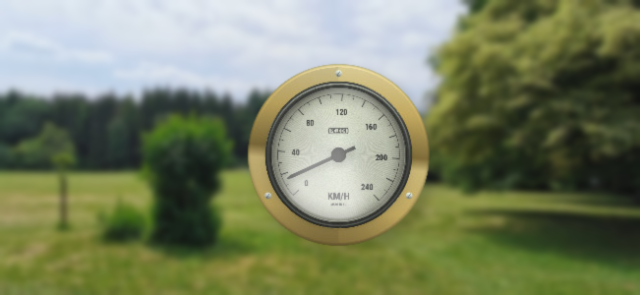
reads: value=15 unit=km/h
